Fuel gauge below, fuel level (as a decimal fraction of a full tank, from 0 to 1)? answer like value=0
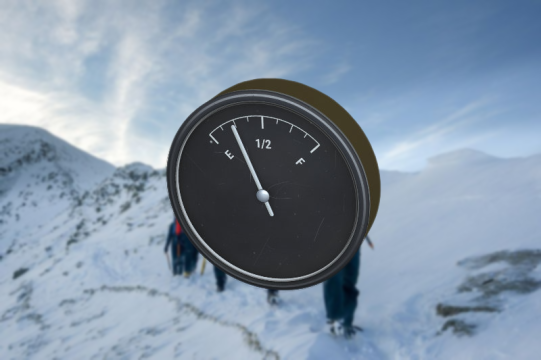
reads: value=0.25
